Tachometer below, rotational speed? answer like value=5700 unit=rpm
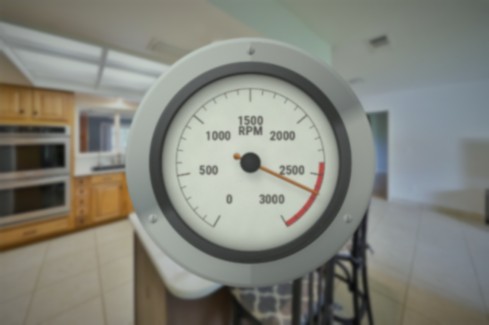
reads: value=2650 unit=rpm
